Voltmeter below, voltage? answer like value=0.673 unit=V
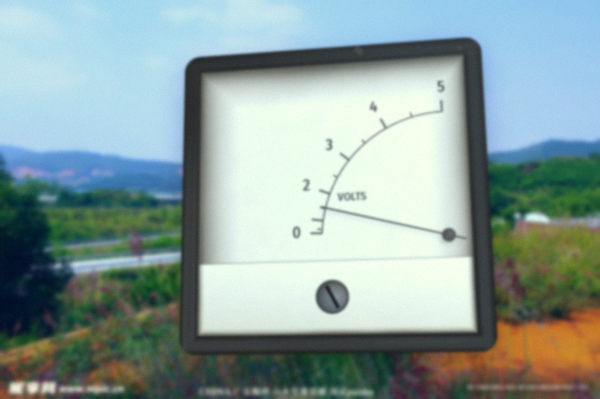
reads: value=1.5 unit=V
